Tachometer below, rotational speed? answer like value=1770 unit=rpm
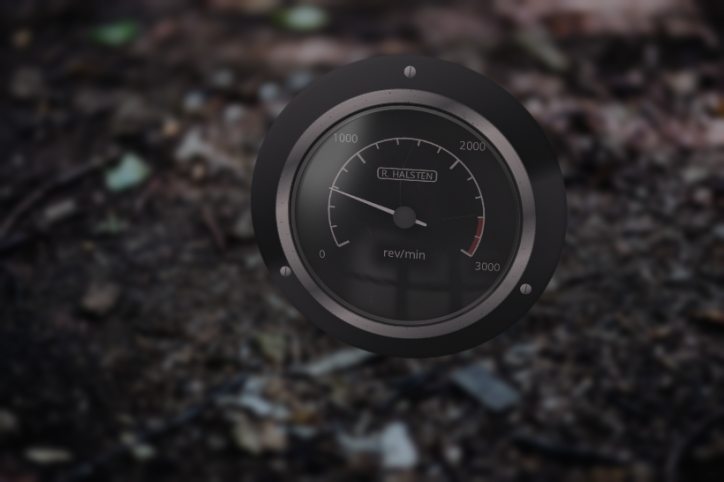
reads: value=600 unit=rpm
